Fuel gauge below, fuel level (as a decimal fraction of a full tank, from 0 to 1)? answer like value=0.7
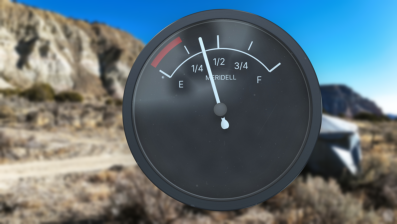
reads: value=0.375
